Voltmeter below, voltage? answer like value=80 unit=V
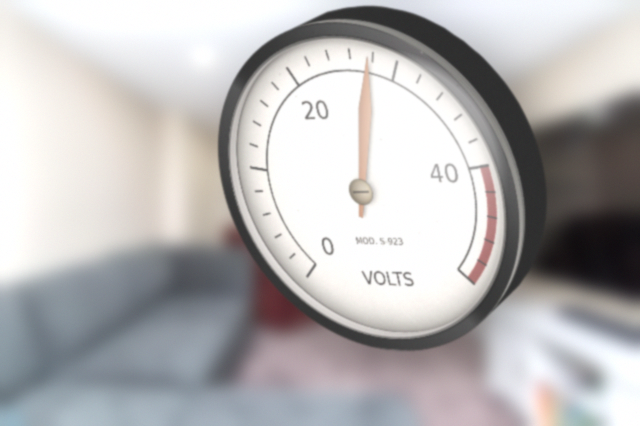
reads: value=28 unit=V
